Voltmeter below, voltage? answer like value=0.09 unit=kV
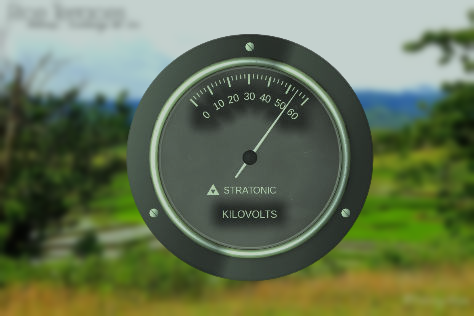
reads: value=54 unit=kV
